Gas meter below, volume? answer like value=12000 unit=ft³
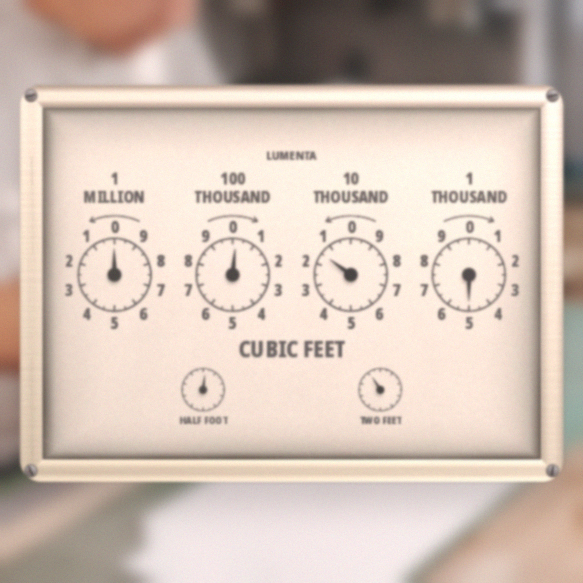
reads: value=1500 unit=ft³
